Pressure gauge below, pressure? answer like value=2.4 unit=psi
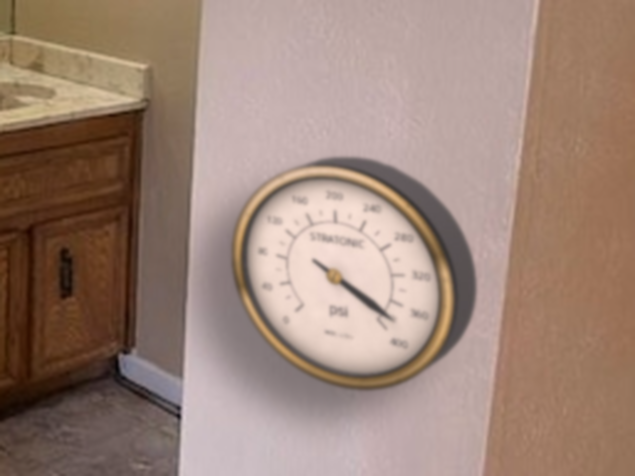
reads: value=380 unit=psi
